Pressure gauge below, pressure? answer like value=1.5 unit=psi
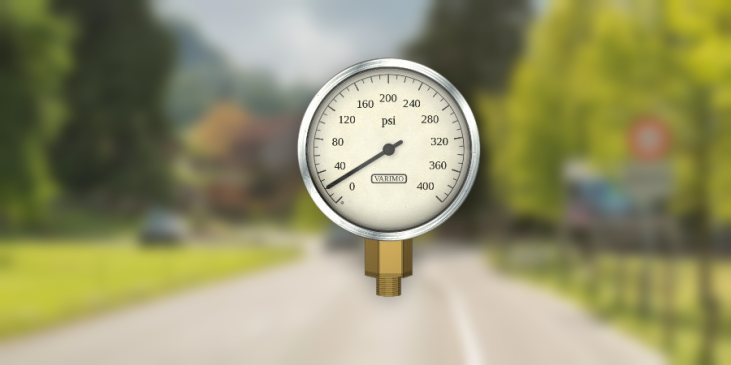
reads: value=20 unit=psi
